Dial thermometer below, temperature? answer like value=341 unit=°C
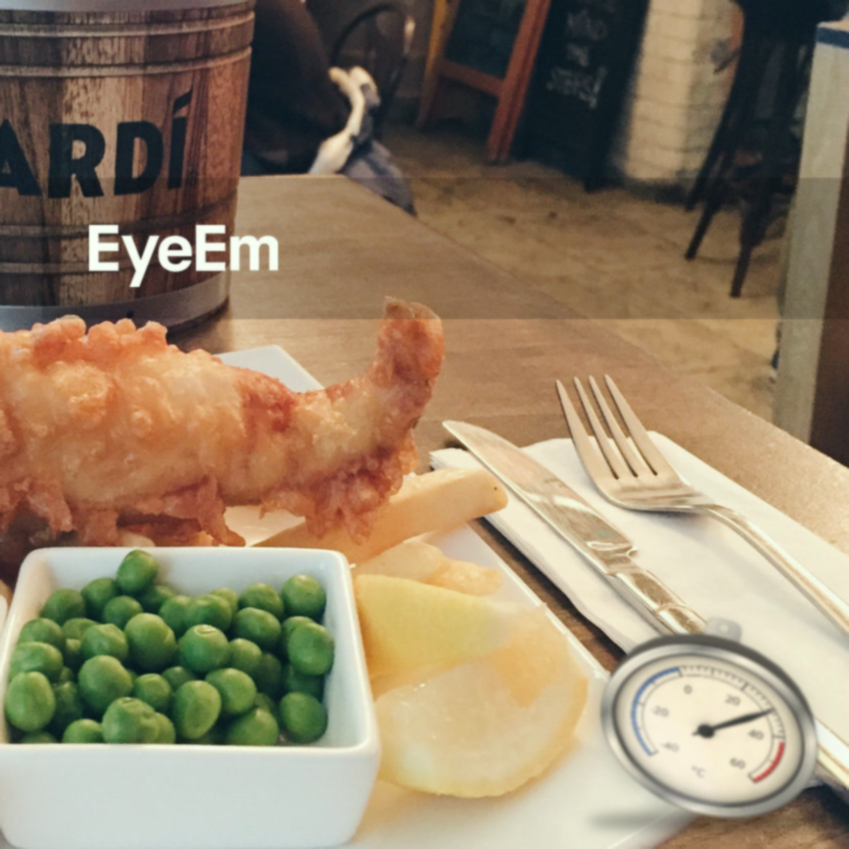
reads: value=30 unit=°C
